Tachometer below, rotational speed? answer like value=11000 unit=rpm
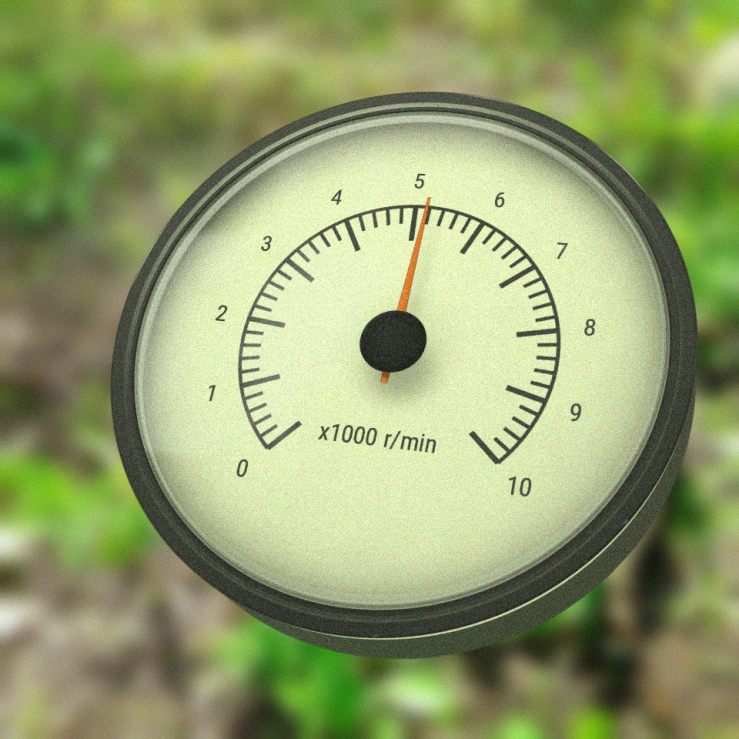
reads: value=5200 unit=rpm
